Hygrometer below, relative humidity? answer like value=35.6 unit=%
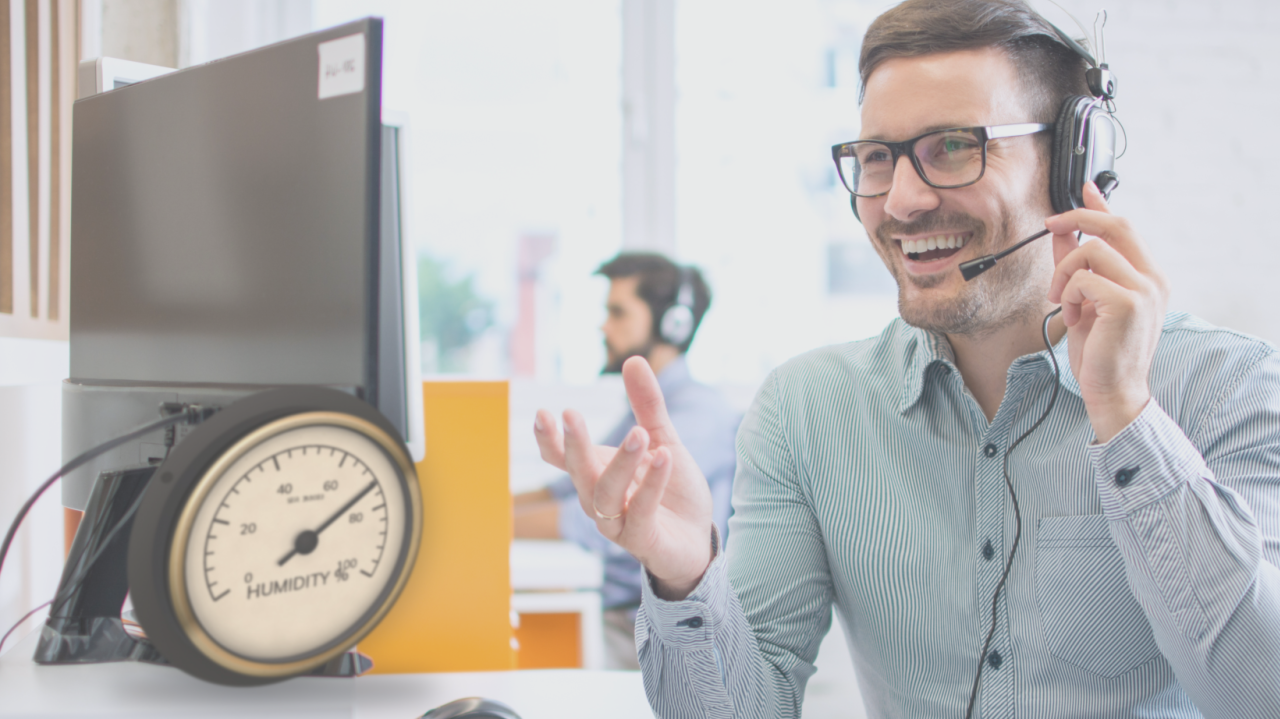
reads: value=72 unit=%
